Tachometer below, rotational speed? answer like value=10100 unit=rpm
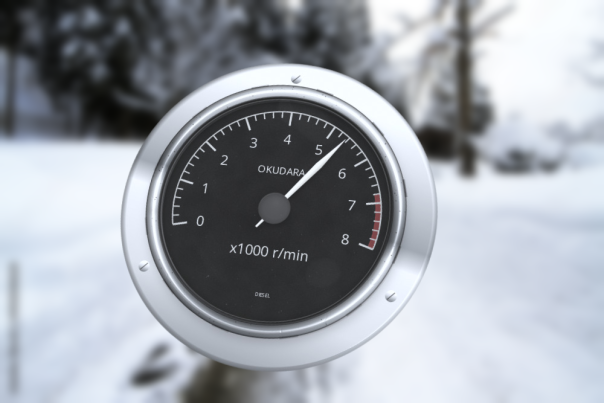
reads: value=5400 unit=rpm
